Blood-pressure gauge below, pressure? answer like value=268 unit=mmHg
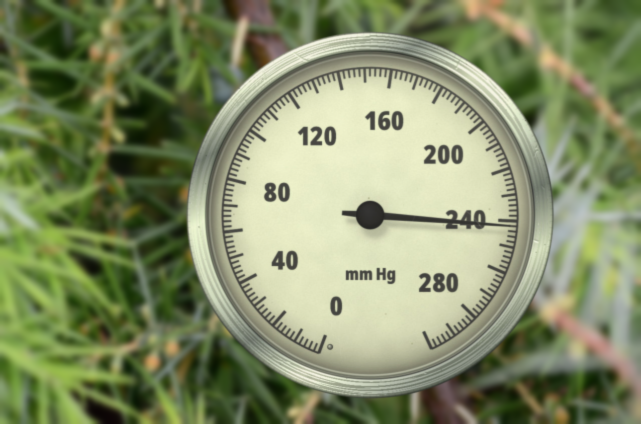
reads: value=242 unit=mmHg
